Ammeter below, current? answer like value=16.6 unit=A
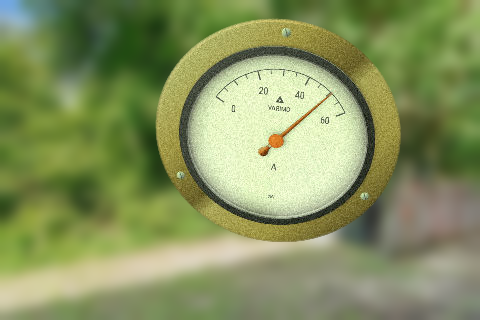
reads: value=50 unit=A
